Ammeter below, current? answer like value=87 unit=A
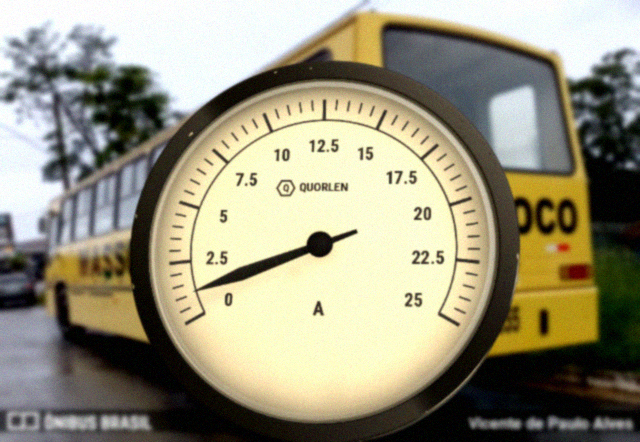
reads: value=1 unit=A
